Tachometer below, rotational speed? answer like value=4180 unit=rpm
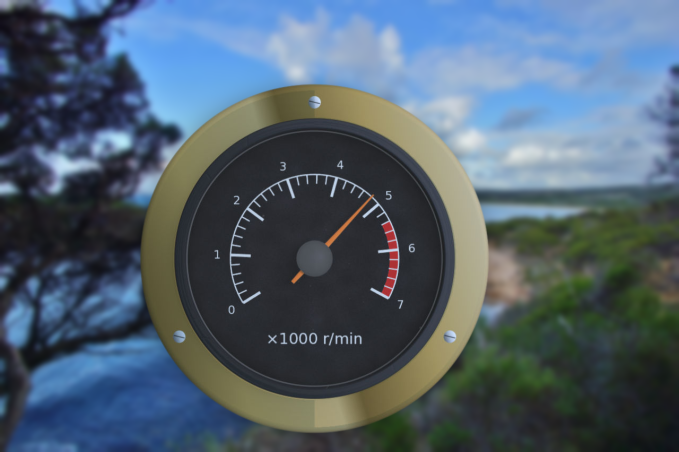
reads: value=4800 unit=rpm
